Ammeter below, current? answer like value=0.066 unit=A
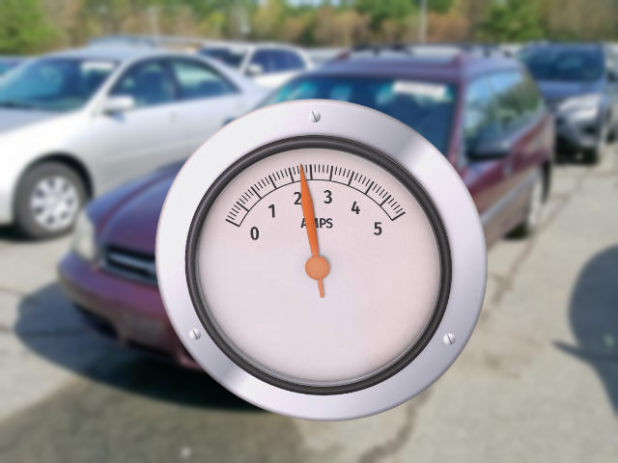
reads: value=2.3 unit=A
